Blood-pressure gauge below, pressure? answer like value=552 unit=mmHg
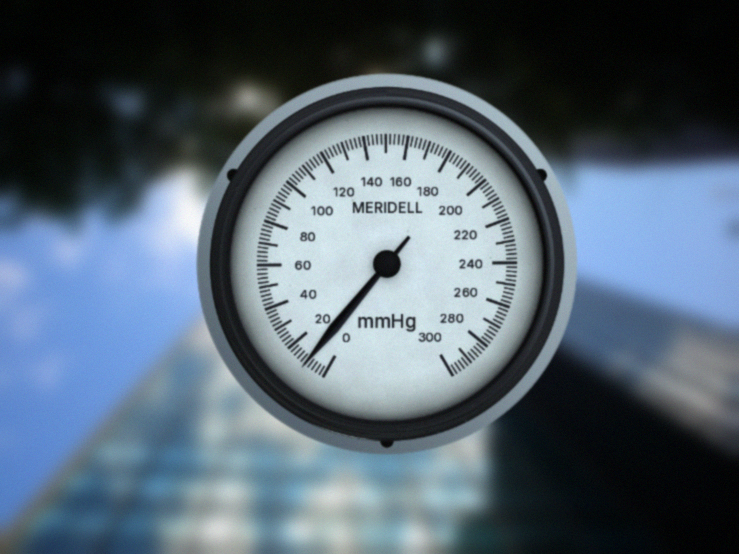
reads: value=10 unit=mmHg
